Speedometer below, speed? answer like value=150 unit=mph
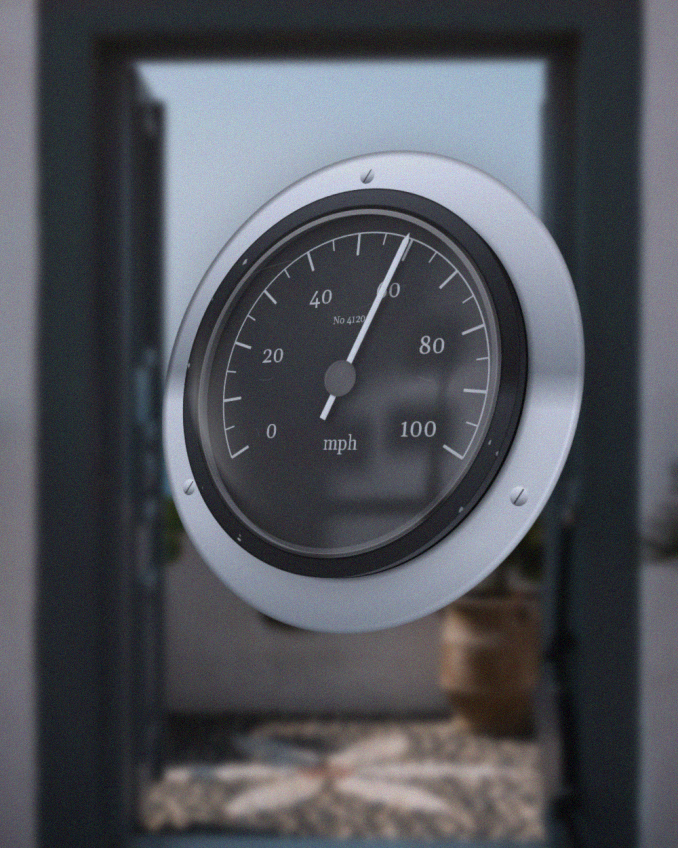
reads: value=60 unit=mph
